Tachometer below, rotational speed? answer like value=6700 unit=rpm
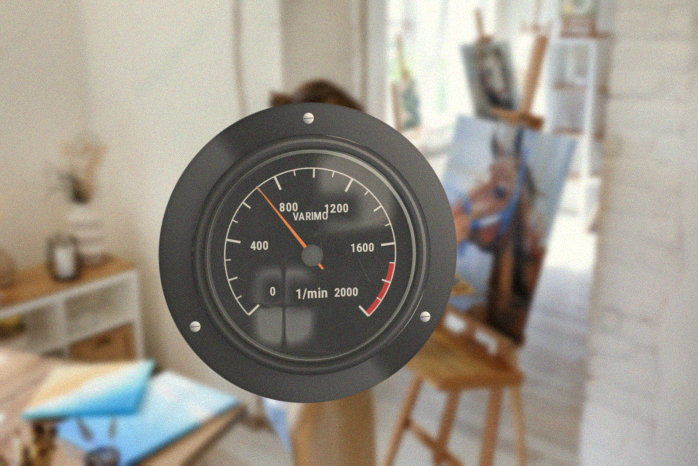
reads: value=700 unit=rpm
